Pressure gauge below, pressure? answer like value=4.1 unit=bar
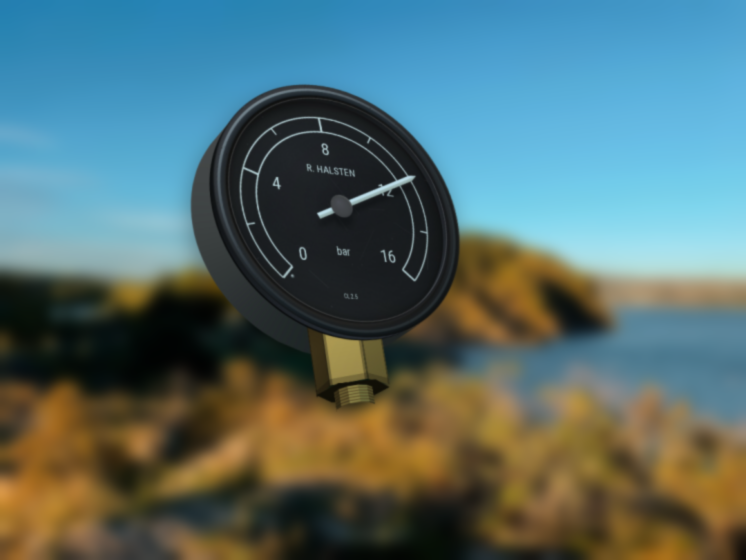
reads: value=12 unit=bar
